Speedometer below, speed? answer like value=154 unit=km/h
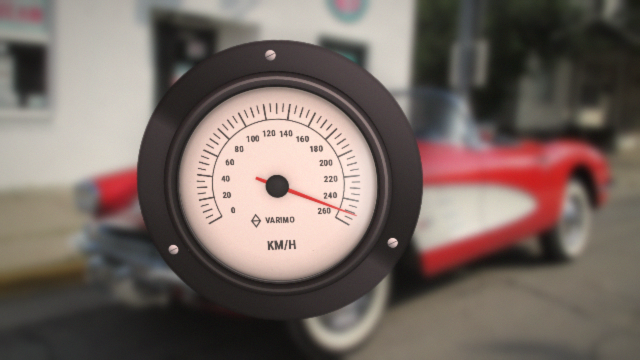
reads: value=250 unit=km/h
